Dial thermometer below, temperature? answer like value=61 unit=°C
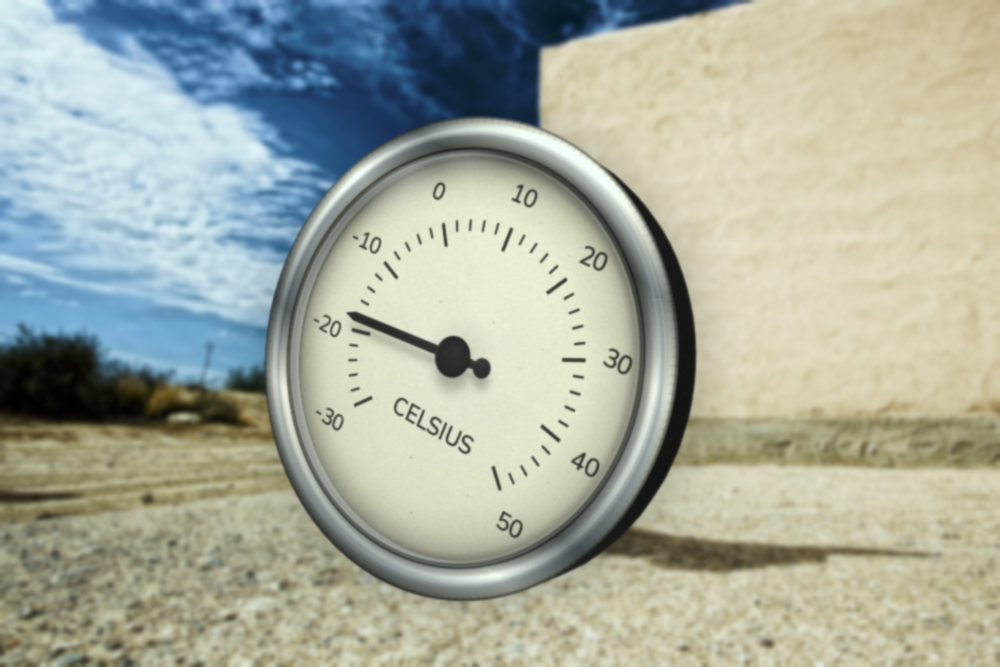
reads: value=-18 unit=°C
